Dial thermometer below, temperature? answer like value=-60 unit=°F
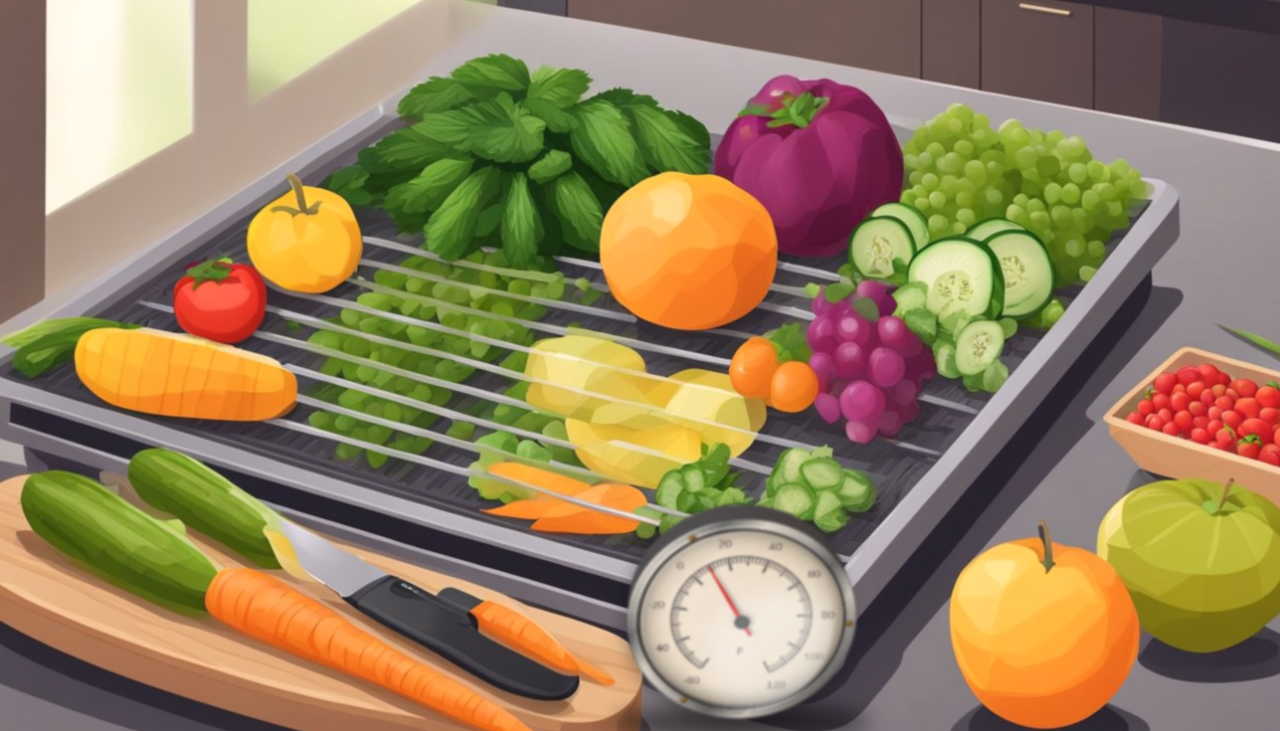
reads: value=10 unit=°F
